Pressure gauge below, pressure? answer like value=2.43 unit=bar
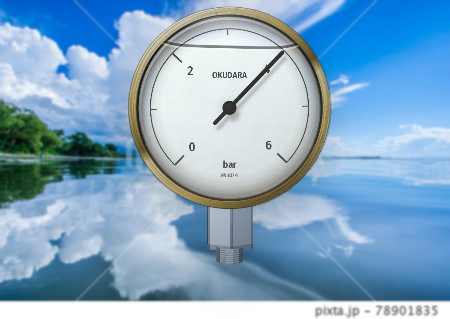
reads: value=4 unit=bar
